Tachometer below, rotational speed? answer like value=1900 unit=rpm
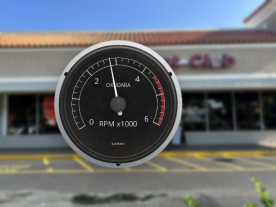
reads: value=2800 unit=rpm
